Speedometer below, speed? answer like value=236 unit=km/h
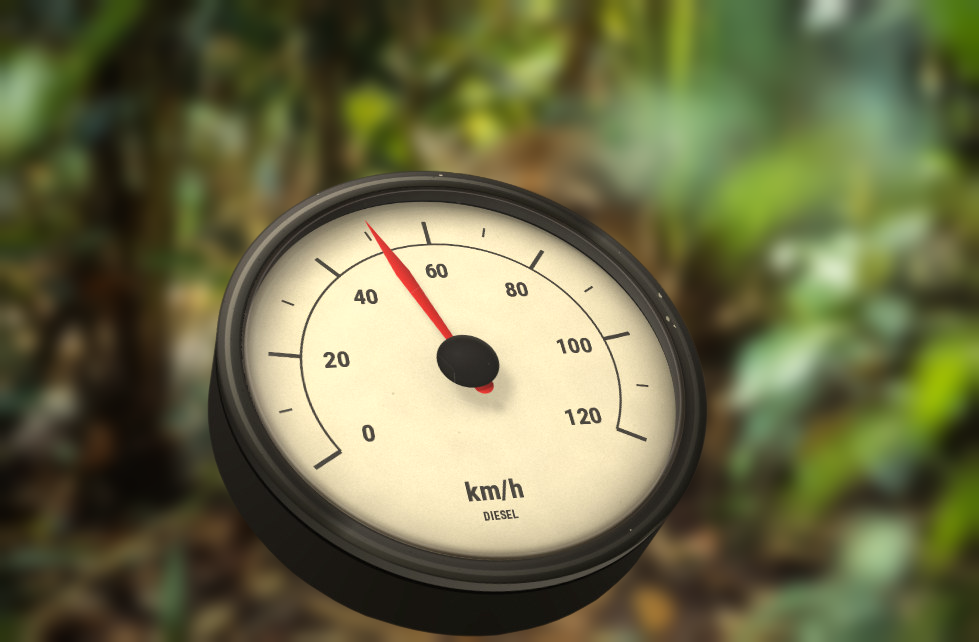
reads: value=50 unit=km/h
